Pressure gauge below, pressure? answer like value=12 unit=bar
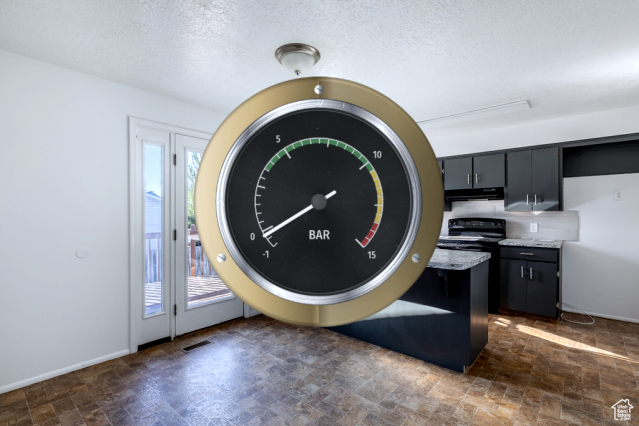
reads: value=-0.25 unit=bar
